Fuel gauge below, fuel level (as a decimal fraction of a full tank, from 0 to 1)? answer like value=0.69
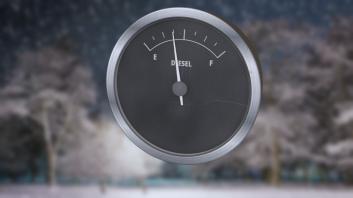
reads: value=0.375
